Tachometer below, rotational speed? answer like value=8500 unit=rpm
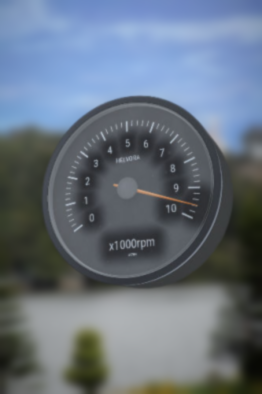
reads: value=9600 unit=rpm
